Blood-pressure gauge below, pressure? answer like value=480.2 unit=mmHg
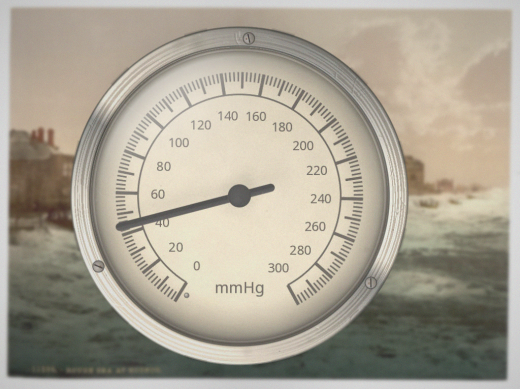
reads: value=44 unit=mmHg
